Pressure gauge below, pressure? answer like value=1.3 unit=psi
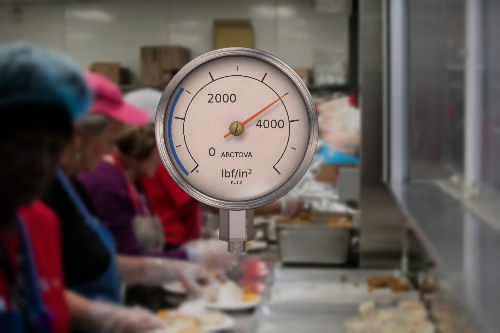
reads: value=3500 unit=psi
